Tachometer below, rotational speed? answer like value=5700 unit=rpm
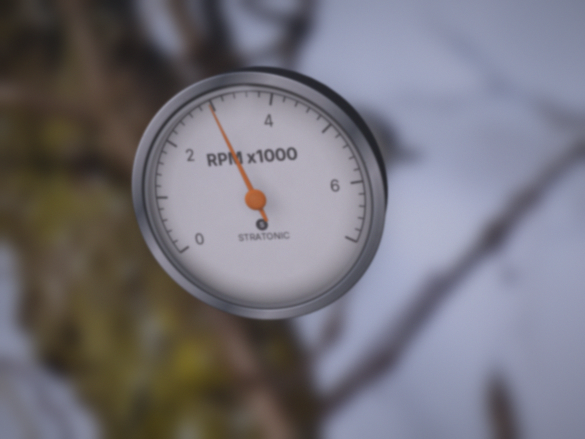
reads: value=3000 unit=rpm
